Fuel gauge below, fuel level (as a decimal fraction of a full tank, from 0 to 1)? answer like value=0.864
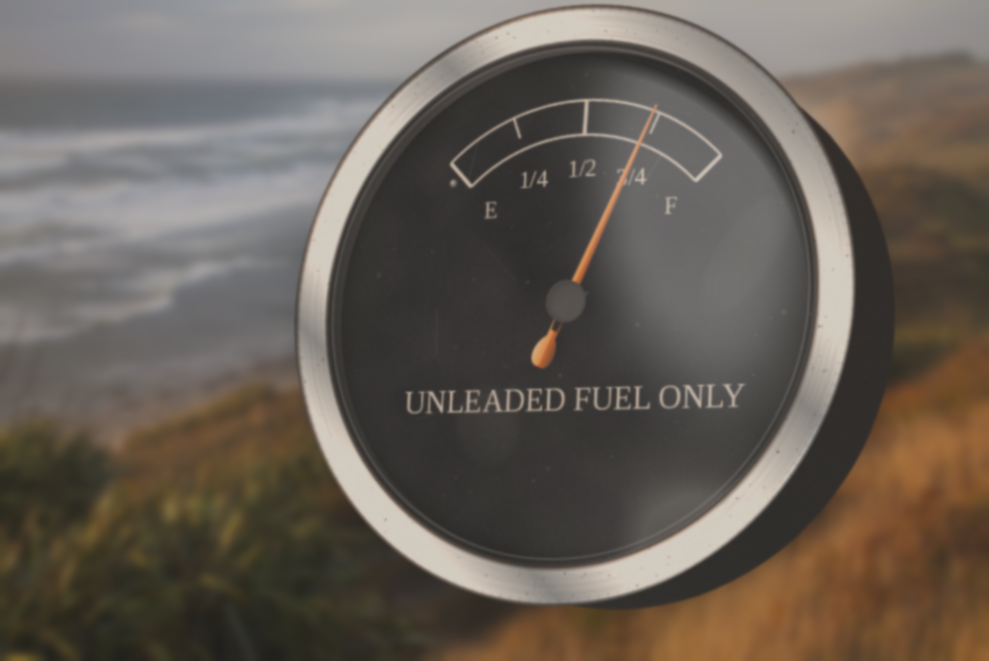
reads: value=0.75
